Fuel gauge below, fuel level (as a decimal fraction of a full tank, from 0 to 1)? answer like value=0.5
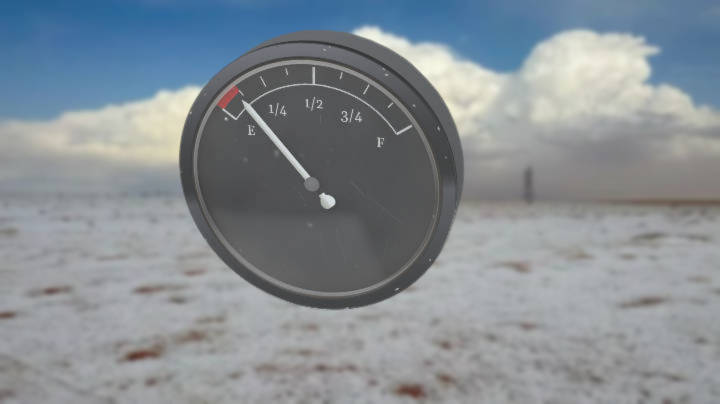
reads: value=0.125
